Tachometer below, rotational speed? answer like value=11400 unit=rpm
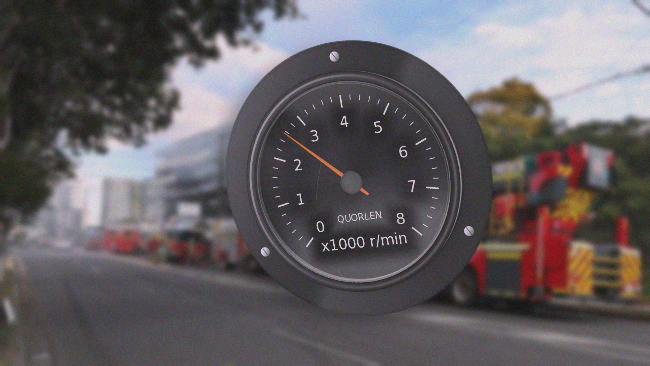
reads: value=2600 unit=rpm
